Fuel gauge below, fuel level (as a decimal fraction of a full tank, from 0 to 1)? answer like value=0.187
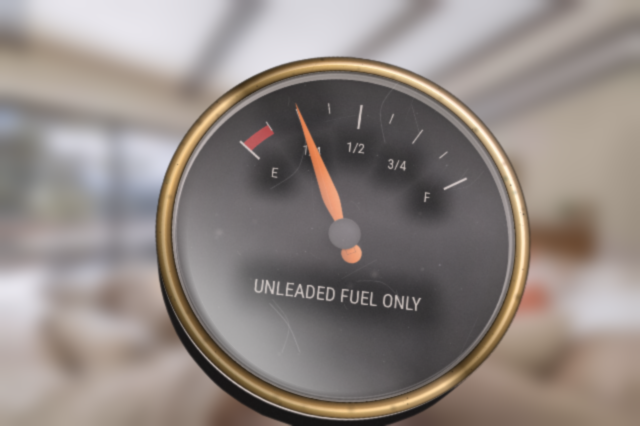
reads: value=0.25
